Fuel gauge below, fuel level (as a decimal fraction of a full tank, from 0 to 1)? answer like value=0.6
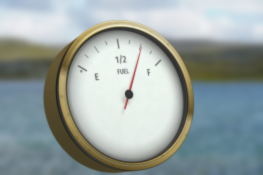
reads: value=0.75
